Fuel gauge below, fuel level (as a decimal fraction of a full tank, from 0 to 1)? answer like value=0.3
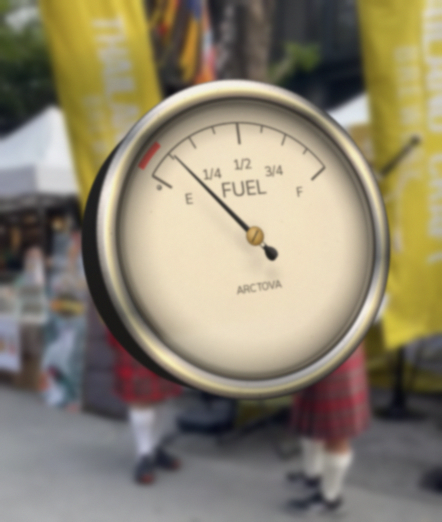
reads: value=0.125
